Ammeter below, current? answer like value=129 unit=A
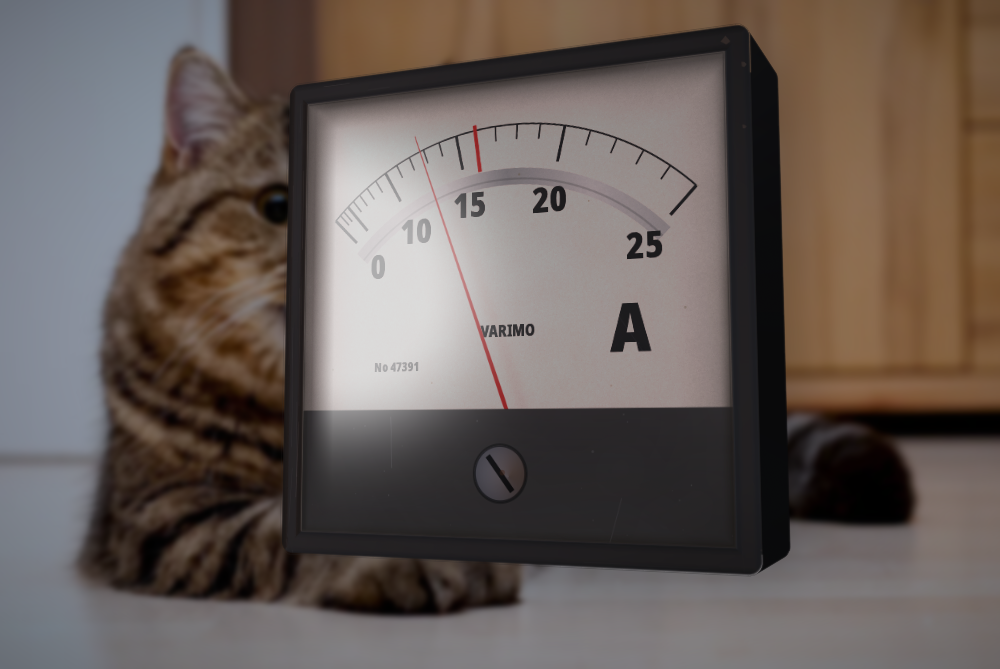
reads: value=13 unit=A
